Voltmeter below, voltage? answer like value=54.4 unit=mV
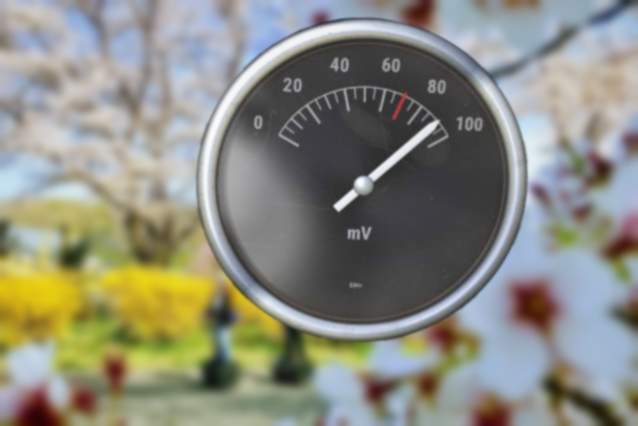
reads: value=90 unit=mV
